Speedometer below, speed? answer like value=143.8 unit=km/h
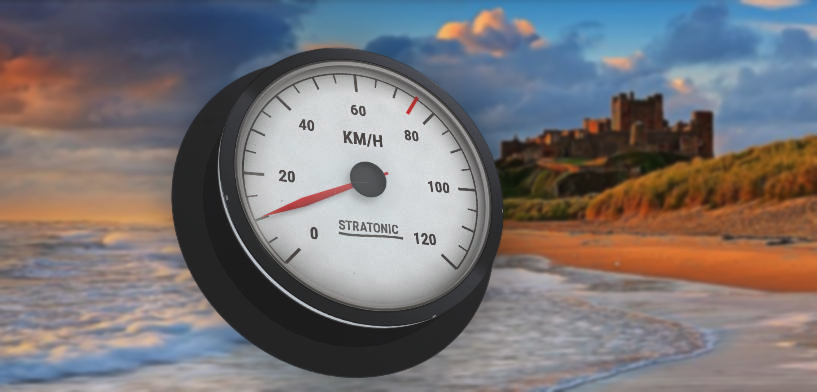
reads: value=10 unit=km/h
